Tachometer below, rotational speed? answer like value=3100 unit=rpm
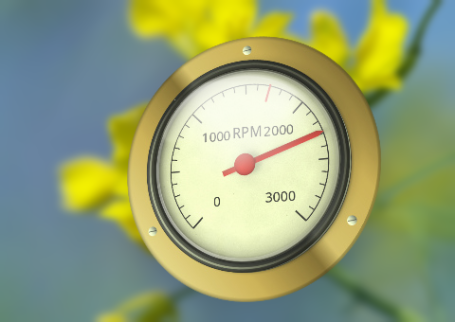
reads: value=2300 unit=rpm
